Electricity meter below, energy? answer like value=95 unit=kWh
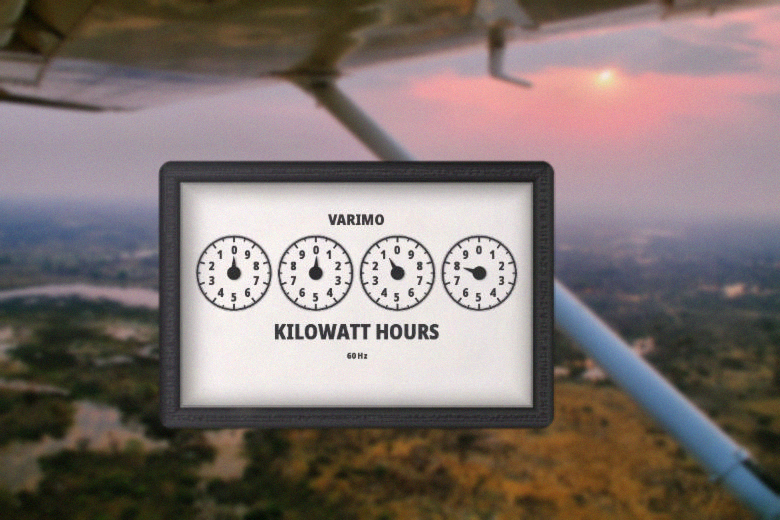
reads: value=8 unit=kWh
